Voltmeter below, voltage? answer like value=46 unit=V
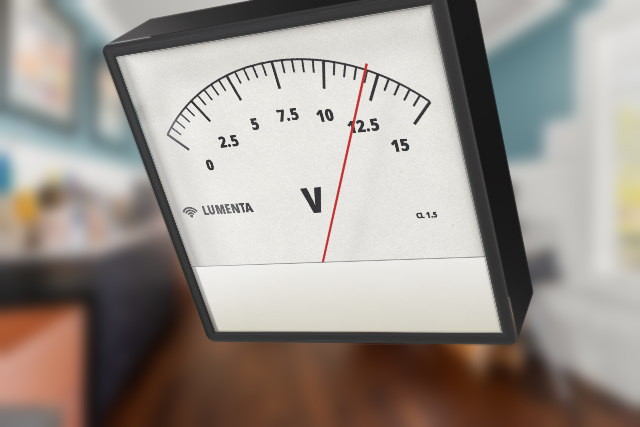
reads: value=12 unit=V
